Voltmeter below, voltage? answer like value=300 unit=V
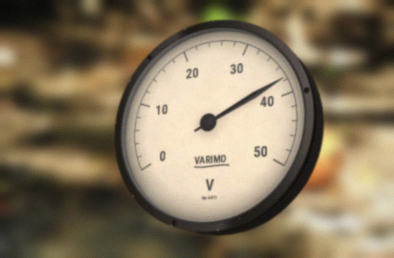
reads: value=38 unit=V
